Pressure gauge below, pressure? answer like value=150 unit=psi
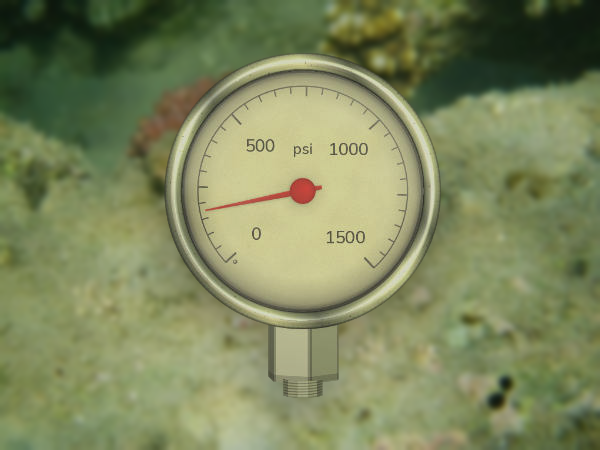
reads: value=175 unit=psi
